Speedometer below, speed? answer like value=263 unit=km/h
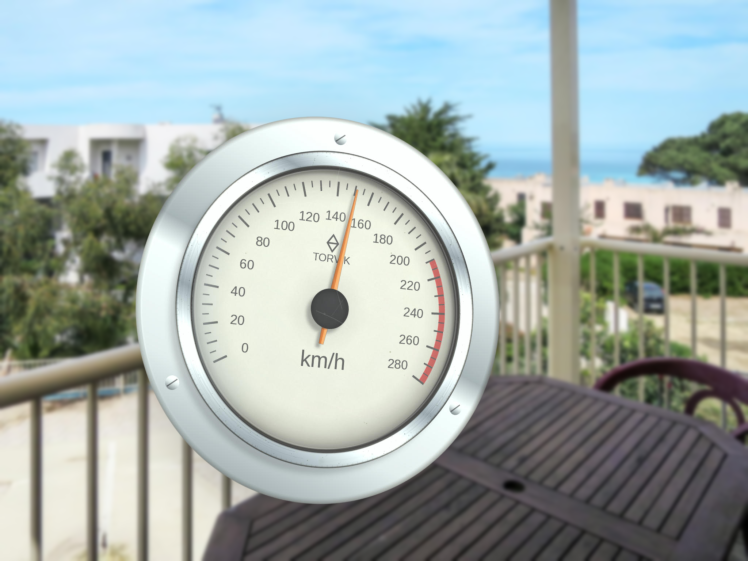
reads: value=150 unit=km/h
